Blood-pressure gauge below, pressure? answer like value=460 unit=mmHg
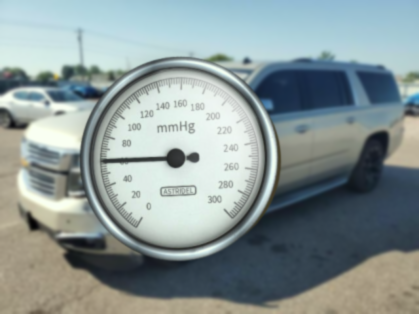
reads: value=60 unit=mmHg
